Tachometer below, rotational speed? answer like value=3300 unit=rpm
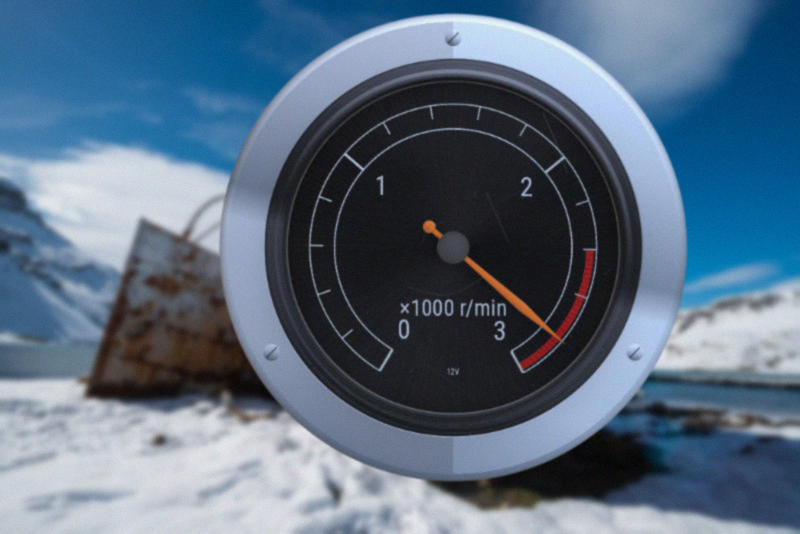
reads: value=2800 unit=rpm
